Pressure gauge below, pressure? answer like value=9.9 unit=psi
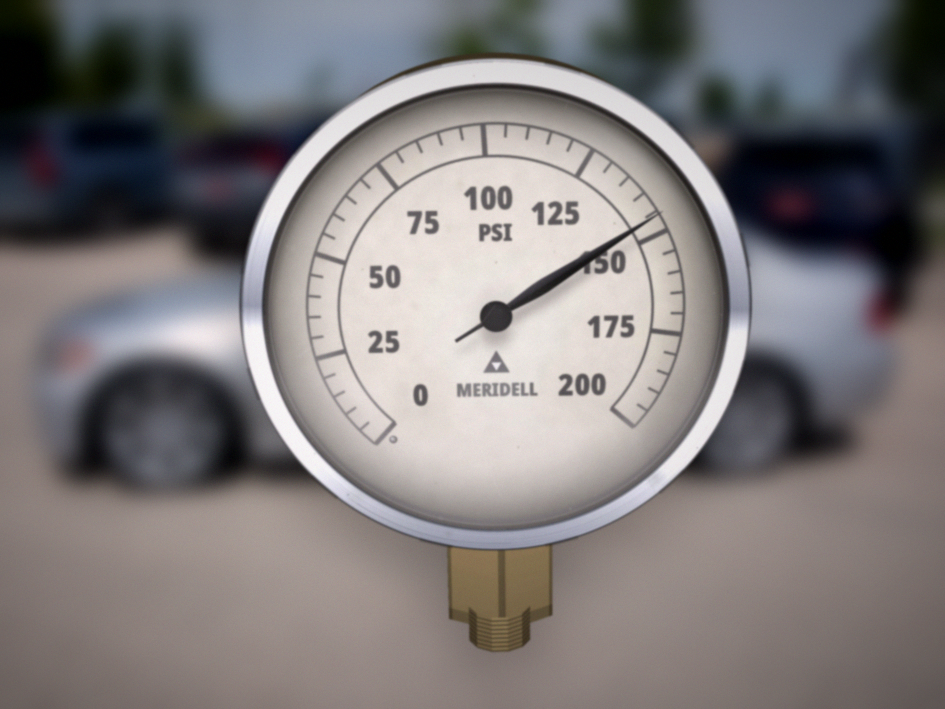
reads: value=145 unit=psi
